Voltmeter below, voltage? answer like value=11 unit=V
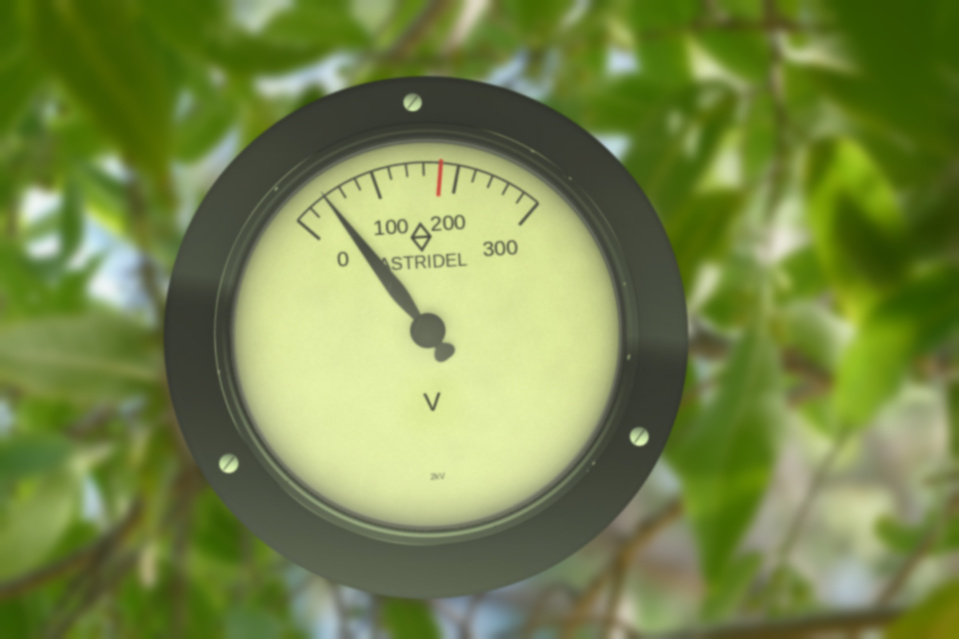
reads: value=40 unit=V
